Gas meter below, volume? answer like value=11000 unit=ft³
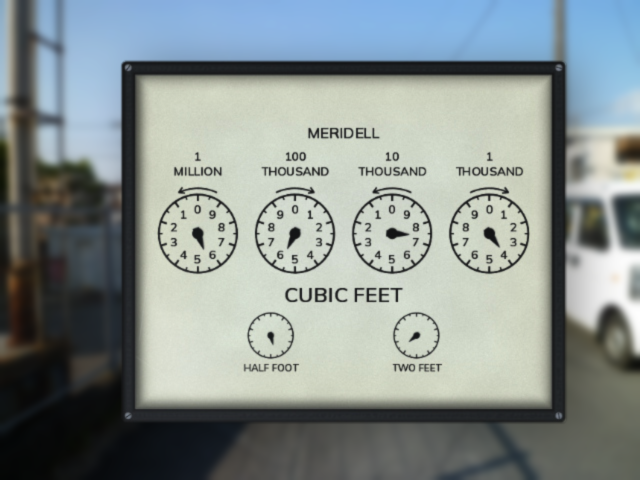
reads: value=557400 unit=ft³
